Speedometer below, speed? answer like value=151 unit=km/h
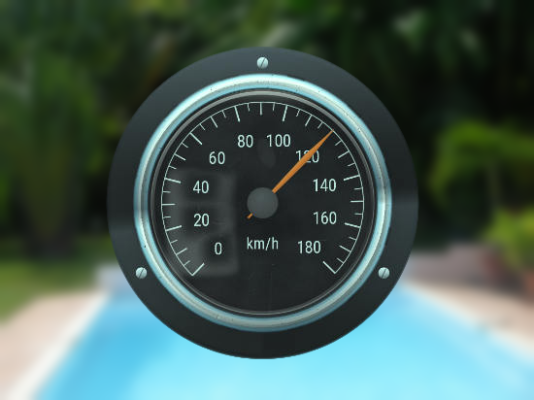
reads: value=120 unit=km/h
